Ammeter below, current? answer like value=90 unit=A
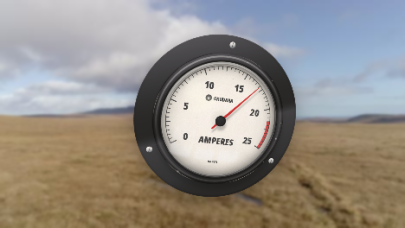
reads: value=17 unit=A
